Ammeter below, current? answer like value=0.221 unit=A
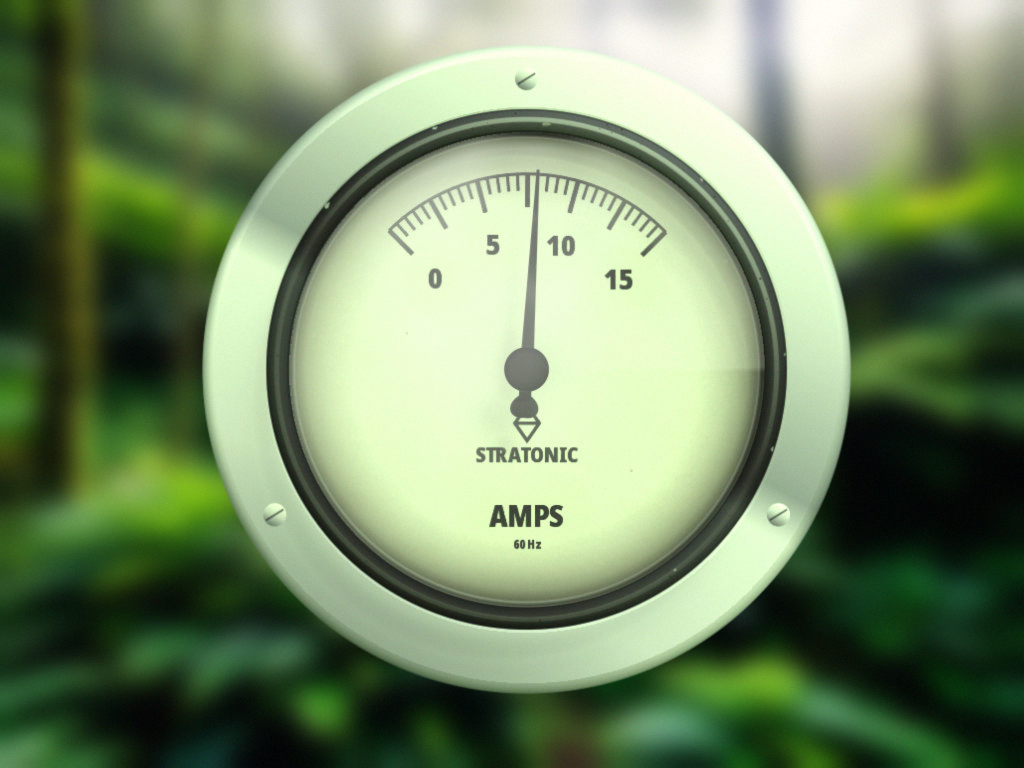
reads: value=8 unit=A
